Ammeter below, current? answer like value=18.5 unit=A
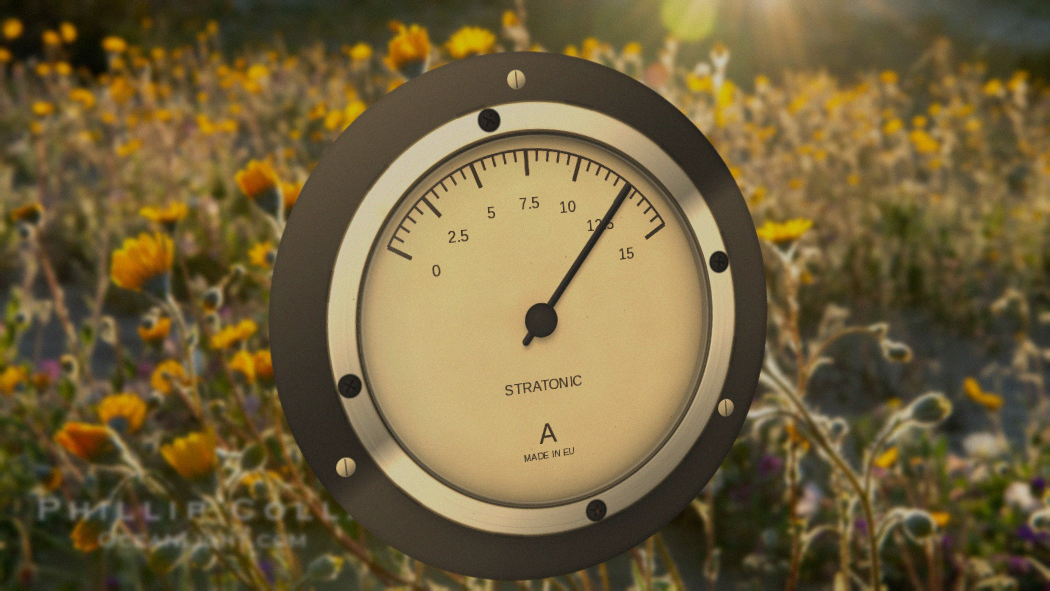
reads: value=12.5 unit=A
